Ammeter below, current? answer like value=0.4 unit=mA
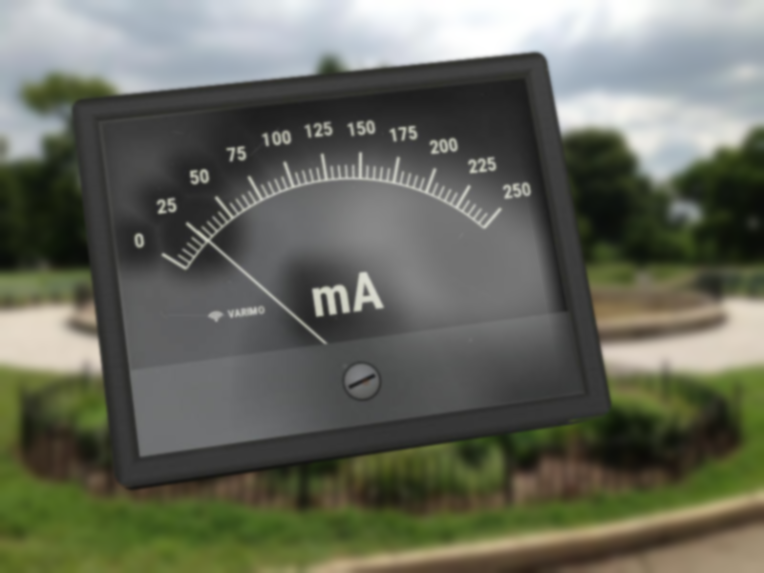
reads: value=25 unit=mA
